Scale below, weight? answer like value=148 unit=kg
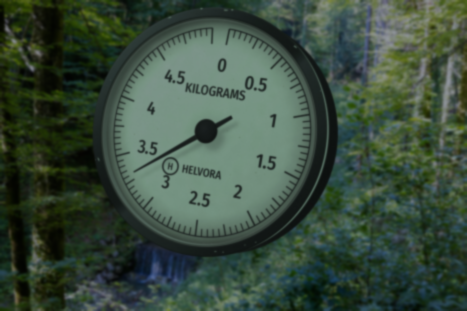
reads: value=3.3 unit=kg
